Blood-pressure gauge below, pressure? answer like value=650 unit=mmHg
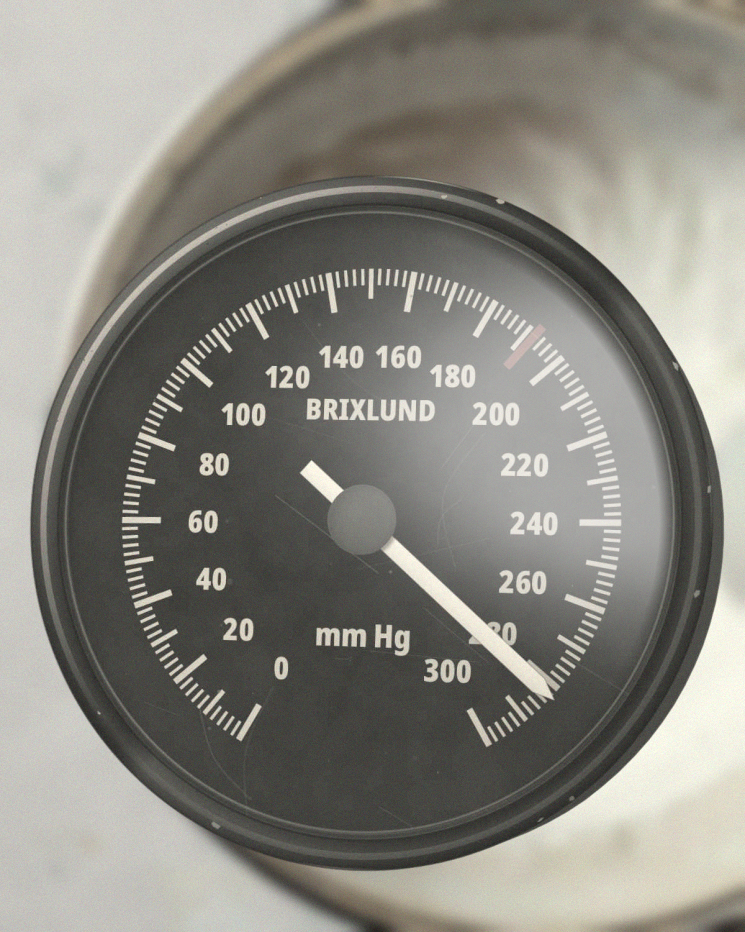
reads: value=282 unit=mmHg
